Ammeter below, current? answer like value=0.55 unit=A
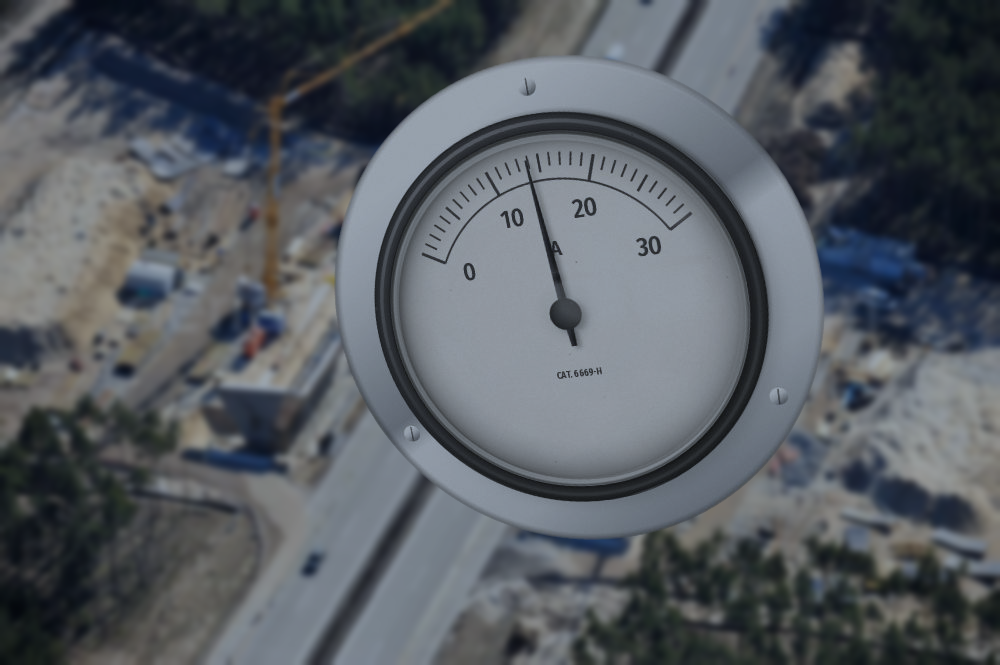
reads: value=14 unit=A
